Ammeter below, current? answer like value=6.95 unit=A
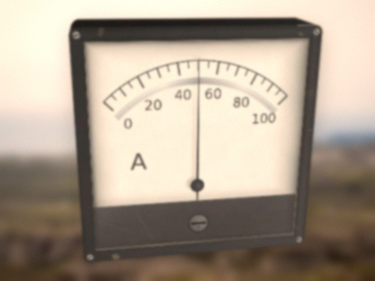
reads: value=50 unit=A
